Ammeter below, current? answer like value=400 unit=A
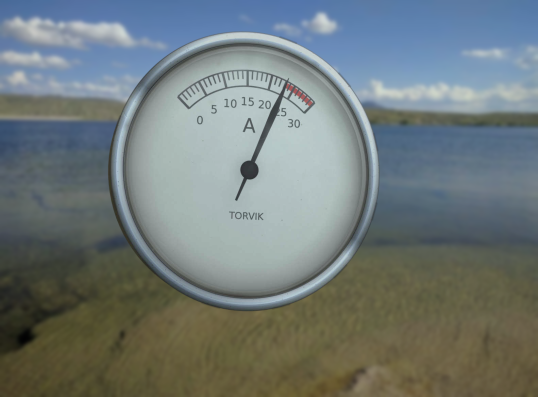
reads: value=23 unit=A
